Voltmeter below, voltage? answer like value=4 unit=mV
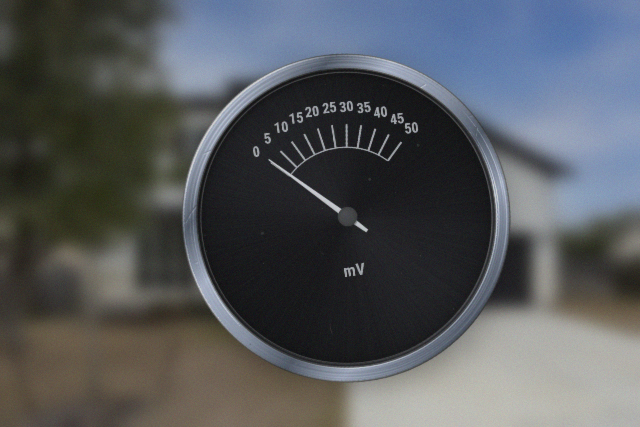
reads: value=0 unit=mV
